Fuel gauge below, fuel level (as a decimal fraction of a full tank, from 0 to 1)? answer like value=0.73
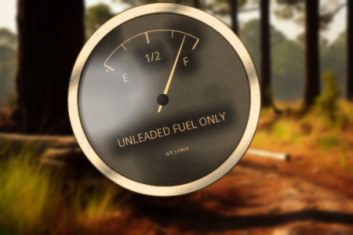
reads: value=0.875
